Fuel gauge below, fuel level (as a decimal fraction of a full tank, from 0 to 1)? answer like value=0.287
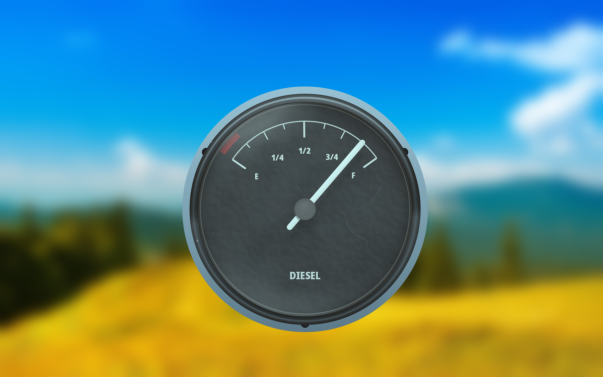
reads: value=0.875
